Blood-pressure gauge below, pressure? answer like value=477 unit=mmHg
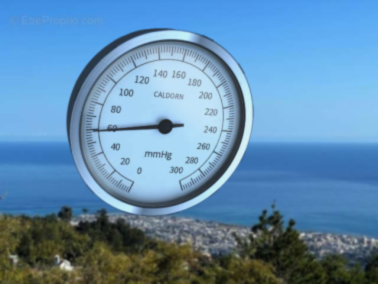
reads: value=60 unit=mmHg
